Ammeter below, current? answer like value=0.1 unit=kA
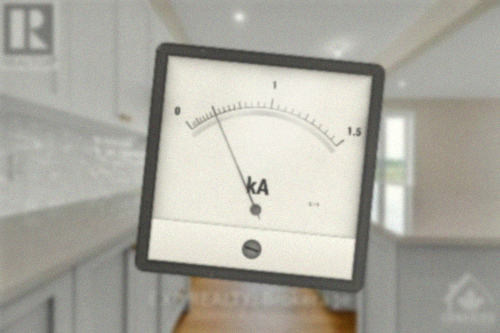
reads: value=0.5 unit=kA
